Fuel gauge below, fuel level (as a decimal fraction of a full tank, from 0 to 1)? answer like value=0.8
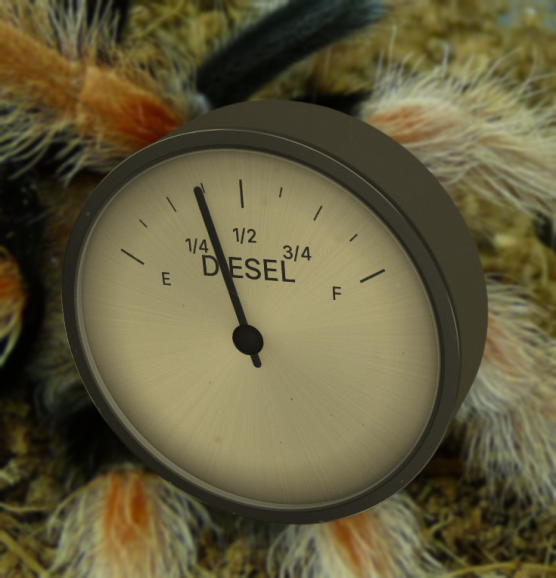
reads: value=0.375
